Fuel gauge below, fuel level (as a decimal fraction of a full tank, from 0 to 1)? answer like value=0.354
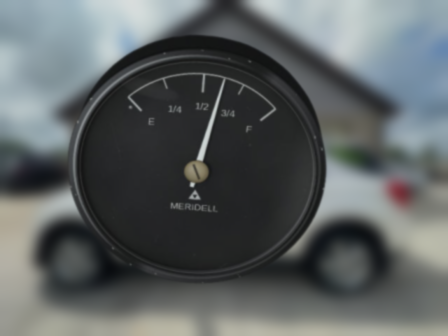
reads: value=0.625
